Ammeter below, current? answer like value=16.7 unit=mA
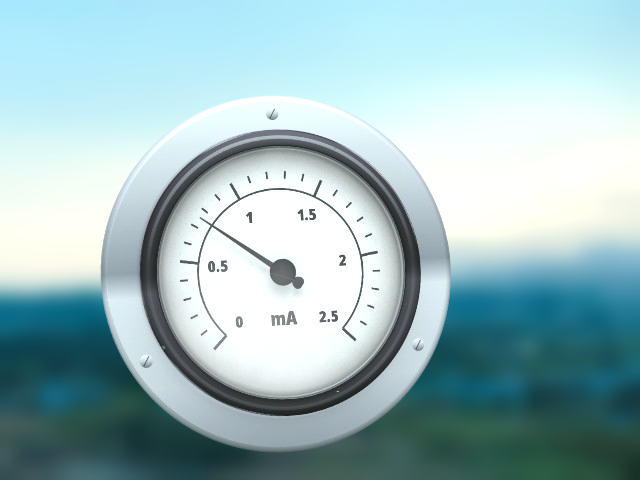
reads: value=0.75 unit=mA
